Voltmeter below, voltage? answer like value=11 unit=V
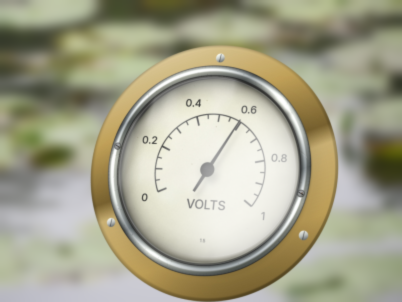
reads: value=0.6 unit=V
